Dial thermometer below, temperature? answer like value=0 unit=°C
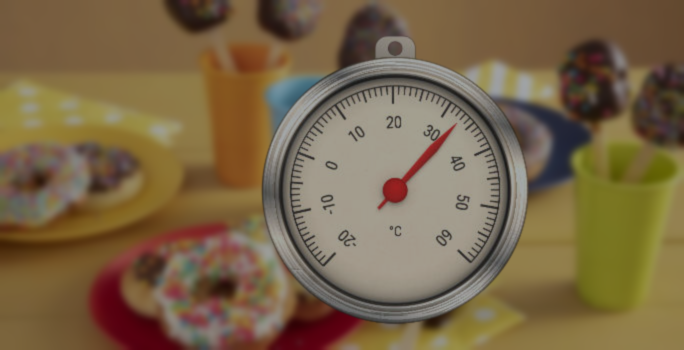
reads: value=33 unit=°C
